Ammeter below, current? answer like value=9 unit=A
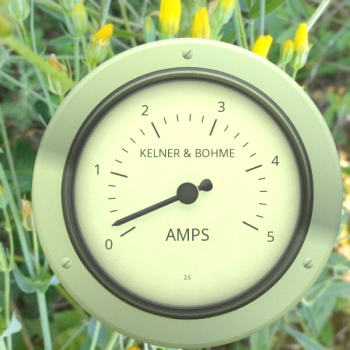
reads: value=0.2 unit=A
